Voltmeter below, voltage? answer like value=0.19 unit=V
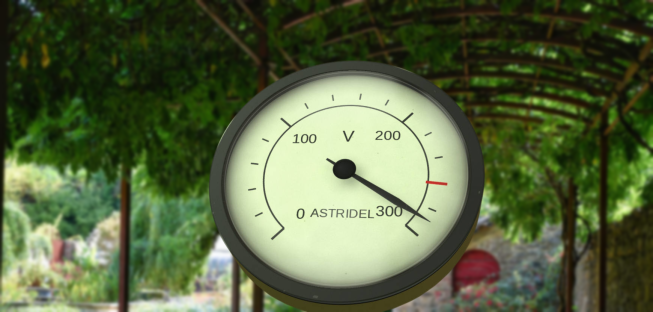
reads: value=290 unit=V
